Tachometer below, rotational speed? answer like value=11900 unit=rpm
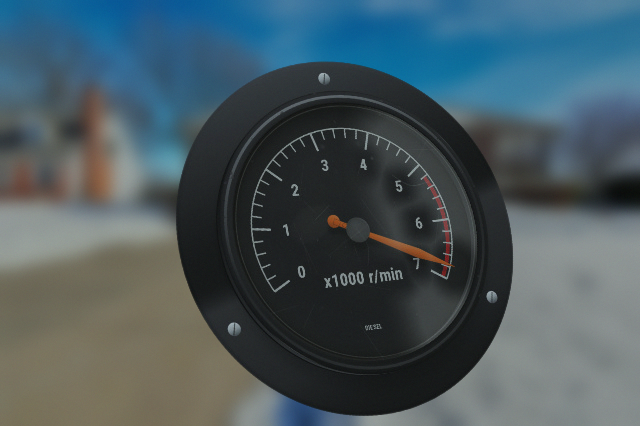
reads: value=6800 unit=rpm
